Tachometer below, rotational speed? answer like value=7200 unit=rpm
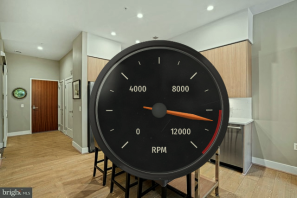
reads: value=10500 unit=rpm
